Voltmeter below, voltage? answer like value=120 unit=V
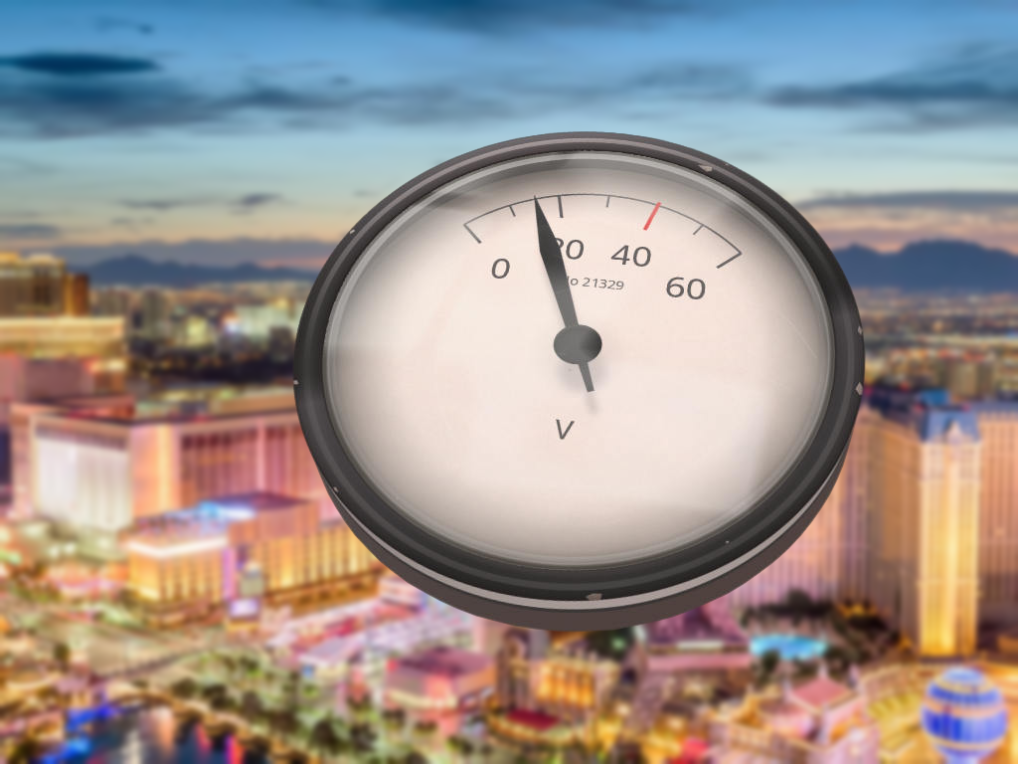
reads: value=15 unit=V
